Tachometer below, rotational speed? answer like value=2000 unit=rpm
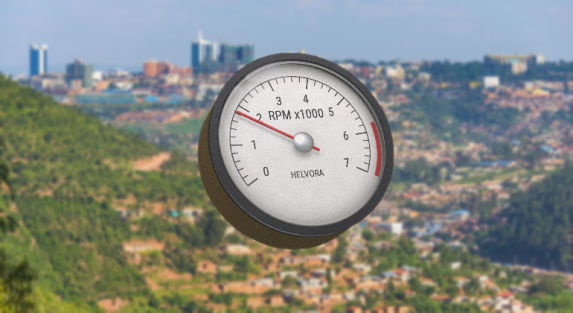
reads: value=1800 unit=rpm
